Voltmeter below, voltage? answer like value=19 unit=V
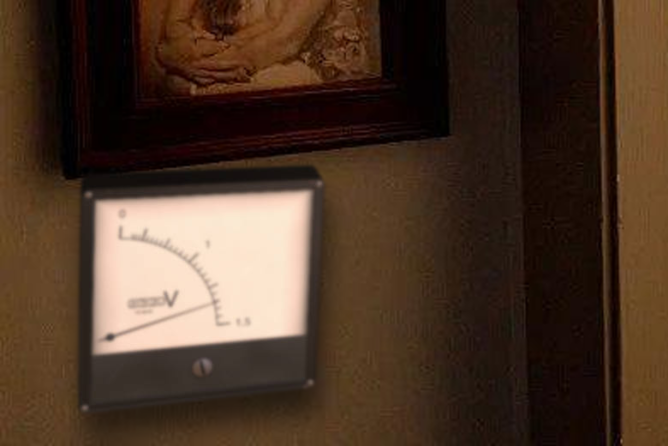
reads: value=1.35 unit=V
